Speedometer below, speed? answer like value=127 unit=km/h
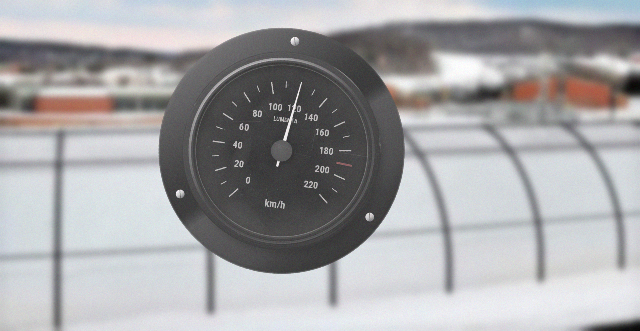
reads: value=120 unit=km/h
